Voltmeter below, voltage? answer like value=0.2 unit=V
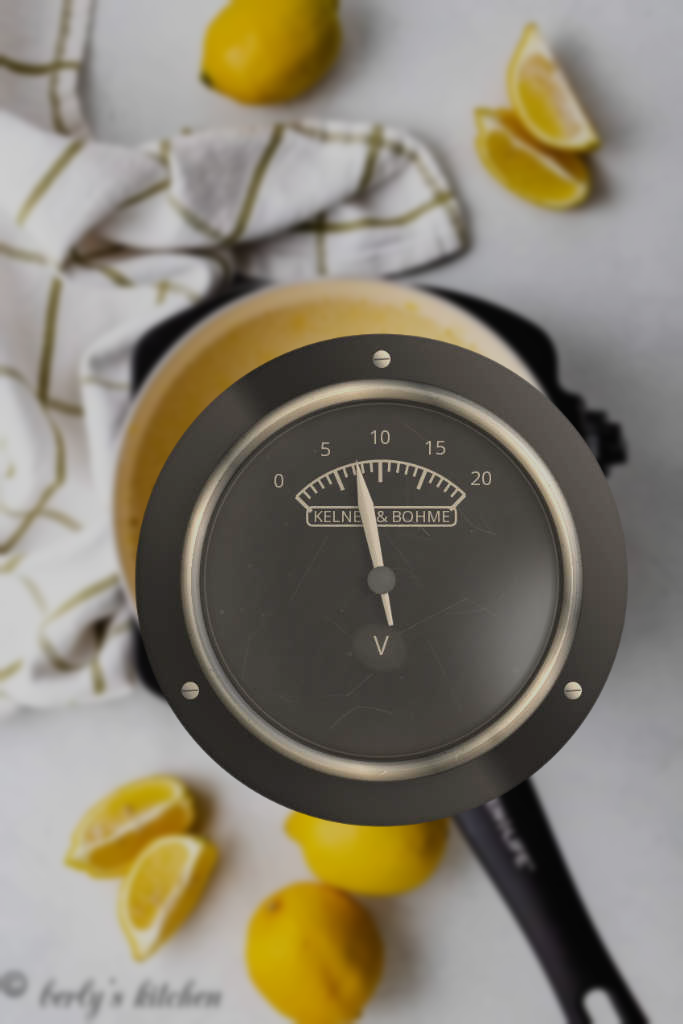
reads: value=7.5 unit=V
